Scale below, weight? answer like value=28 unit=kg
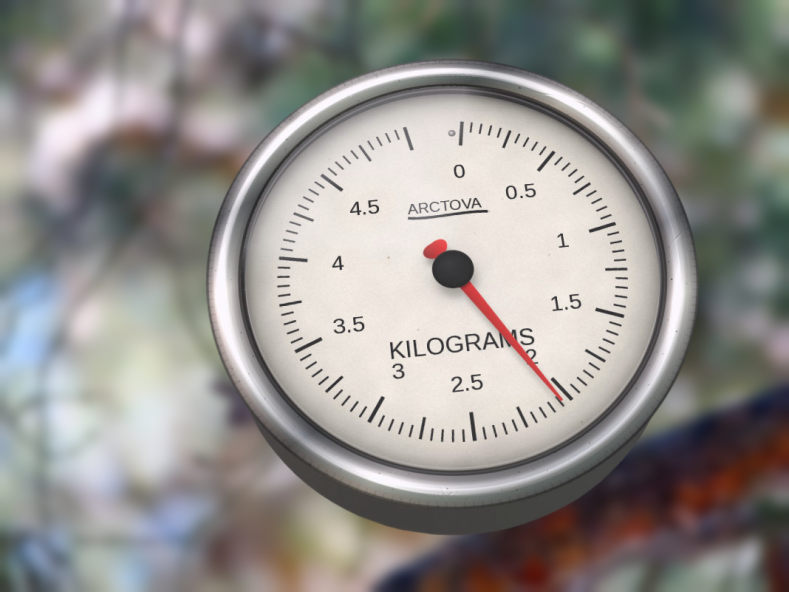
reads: value=2.05 unit=kg
